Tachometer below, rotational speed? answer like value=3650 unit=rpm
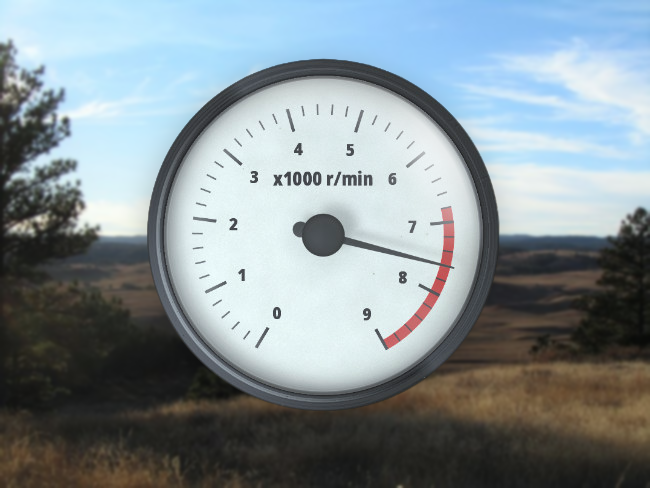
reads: value=7600 unit=rpm
